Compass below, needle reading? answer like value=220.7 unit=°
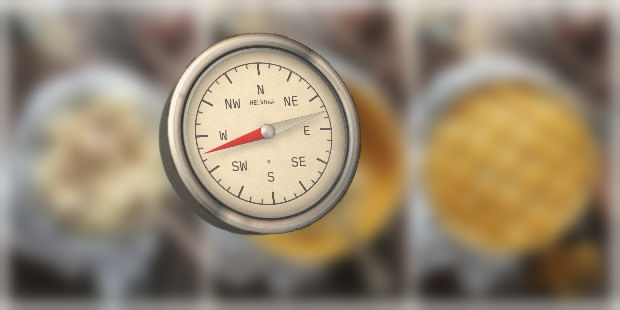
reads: value=255 unit=°
